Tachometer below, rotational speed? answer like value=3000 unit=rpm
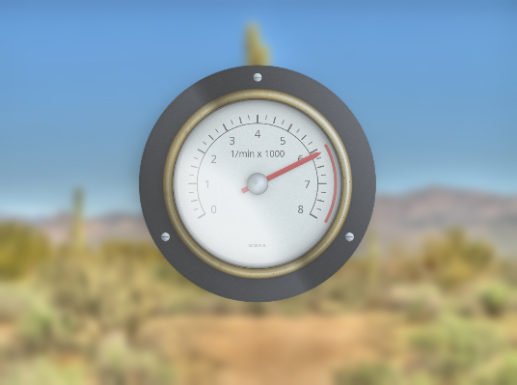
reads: value=6125 unit=rpm
